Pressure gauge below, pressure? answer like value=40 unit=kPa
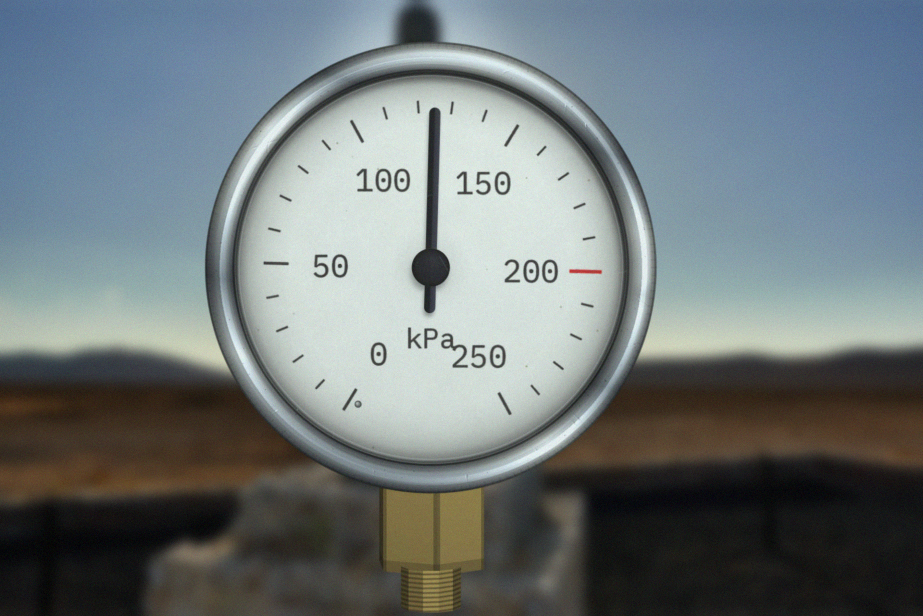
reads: value=125 unit=kPa
